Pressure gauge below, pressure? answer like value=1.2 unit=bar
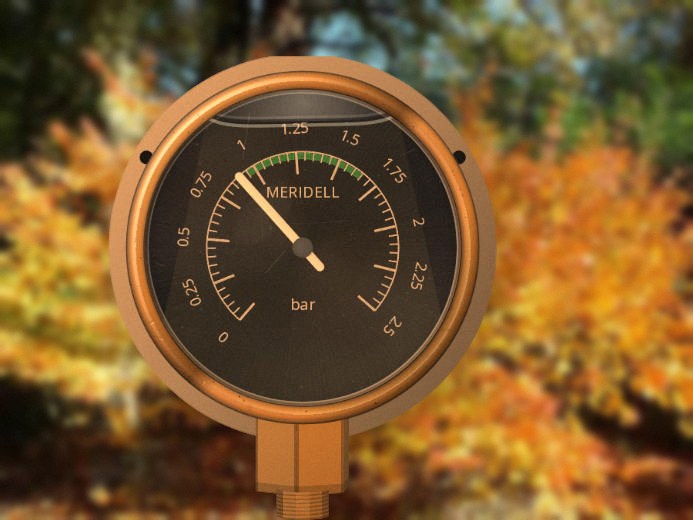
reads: value=0.9 unit=bar
